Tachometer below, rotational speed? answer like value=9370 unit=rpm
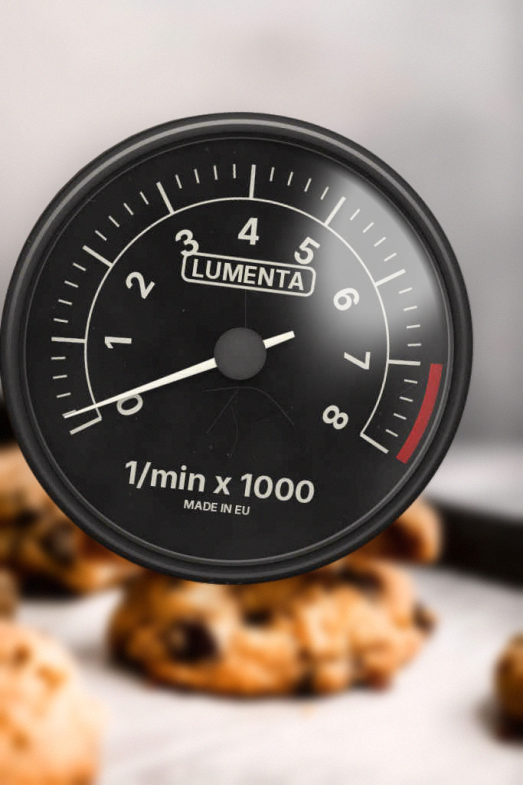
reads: value=200 unit=rpm
